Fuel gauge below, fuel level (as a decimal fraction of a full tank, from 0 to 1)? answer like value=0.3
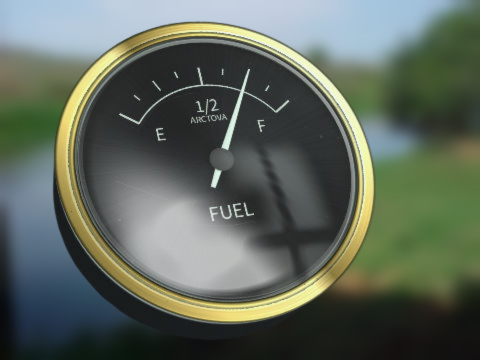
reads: value=0.75
